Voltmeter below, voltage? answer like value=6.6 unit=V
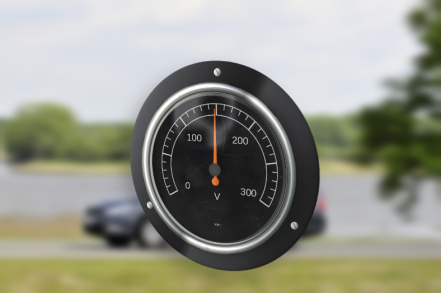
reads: value=150 unit=V
